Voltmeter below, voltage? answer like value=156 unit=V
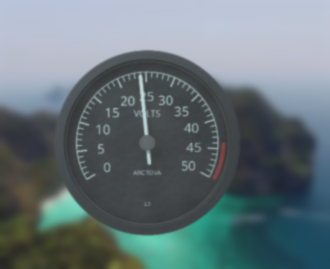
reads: value=24 unit=V
